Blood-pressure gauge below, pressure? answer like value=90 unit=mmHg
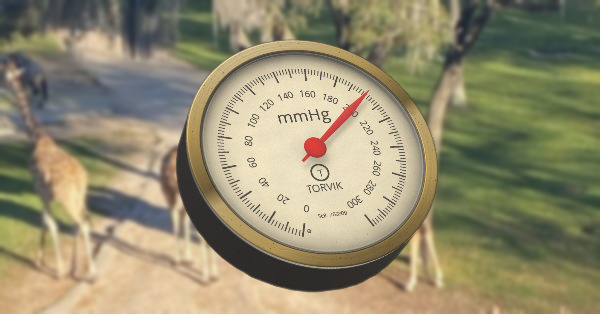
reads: value=200 unit=mmHg
